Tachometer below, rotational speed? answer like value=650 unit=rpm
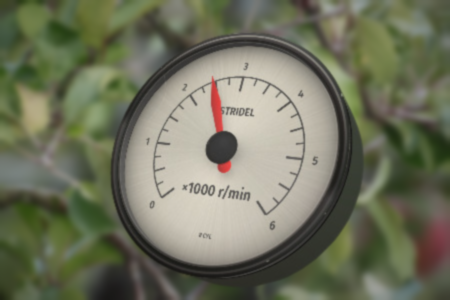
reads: value=2500 unit=rpm
